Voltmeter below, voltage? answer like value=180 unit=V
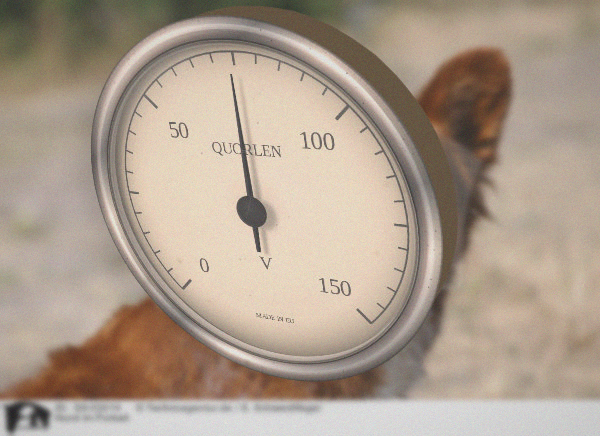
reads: value=75 unit=V
